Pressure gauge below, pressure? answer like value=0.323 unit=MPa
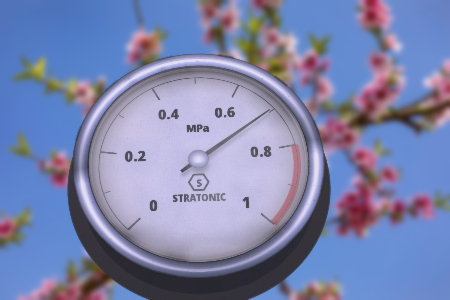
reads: value=0.7 unit=MPa
